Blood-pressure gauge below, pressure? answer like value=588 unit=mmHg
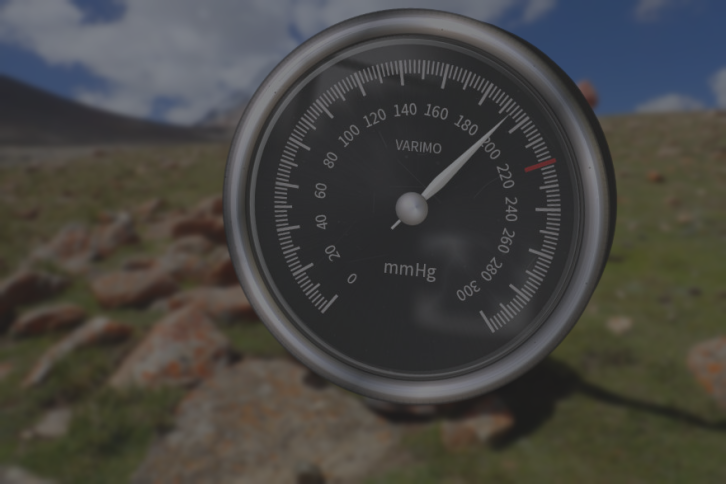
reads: value=194 unit=mmHg
